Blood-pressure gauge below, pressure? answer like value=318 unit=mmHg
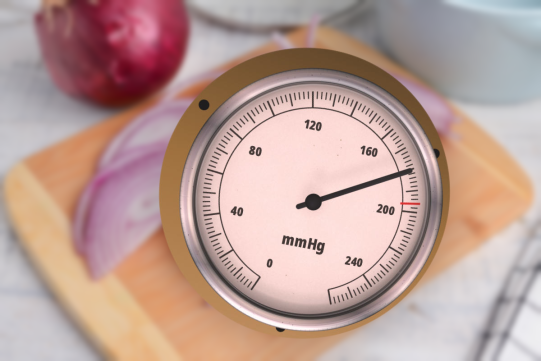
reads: value=180 unit=mmHg
